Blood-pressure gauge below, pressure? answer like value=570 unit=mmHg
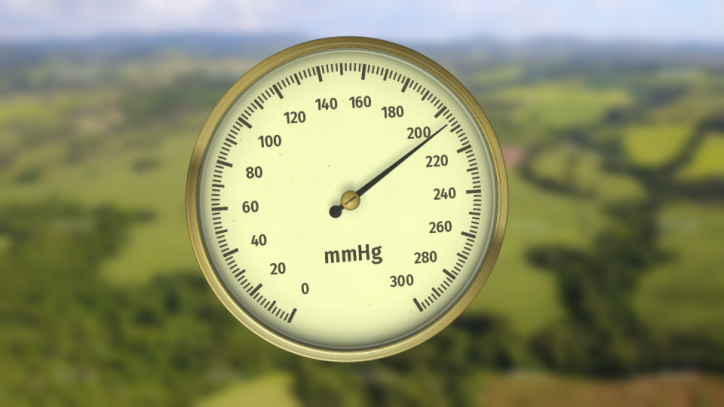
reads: value=206 unit=mmHg
